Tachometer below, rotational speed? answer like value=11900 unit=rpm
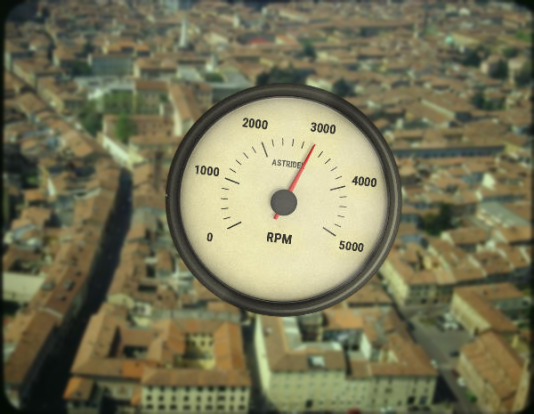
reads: value=3000 unit=rpm
